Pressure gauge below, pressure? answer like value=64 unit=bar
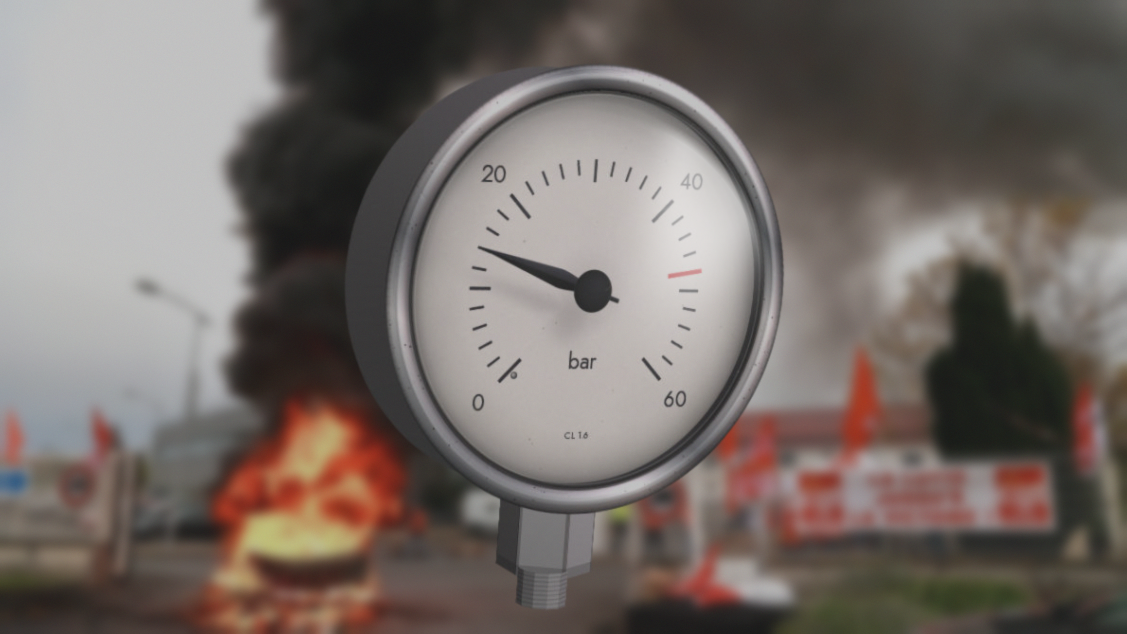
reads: value=14 unit=bar
